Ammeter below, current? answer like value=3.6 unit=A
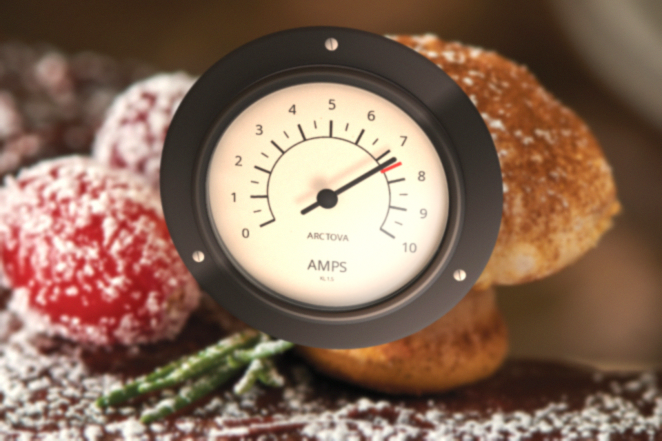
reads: value=7.25 unit=A
